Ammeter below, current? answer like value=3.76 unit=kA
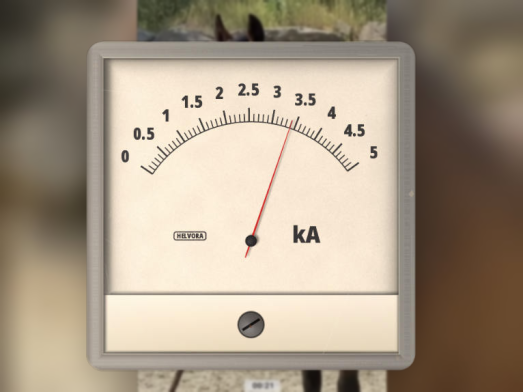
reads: value=3.4 unit=kA
